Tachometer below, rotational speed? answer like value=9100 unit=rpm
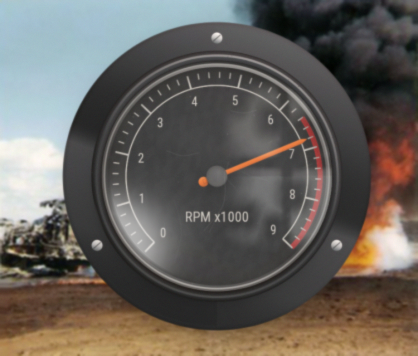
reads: value=6800 unit=rpm
